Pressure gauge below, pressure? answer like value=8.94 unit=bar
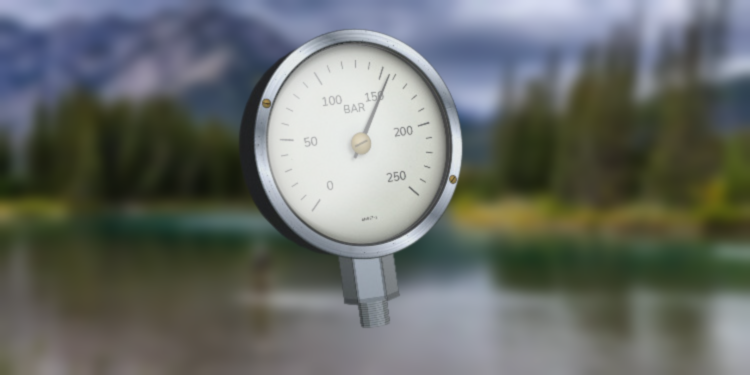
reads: value=155 unit=bar
